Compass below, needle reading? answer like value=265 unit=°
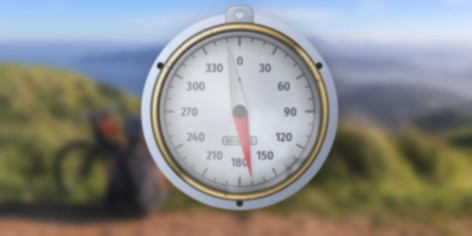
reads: value=170 unit=°
